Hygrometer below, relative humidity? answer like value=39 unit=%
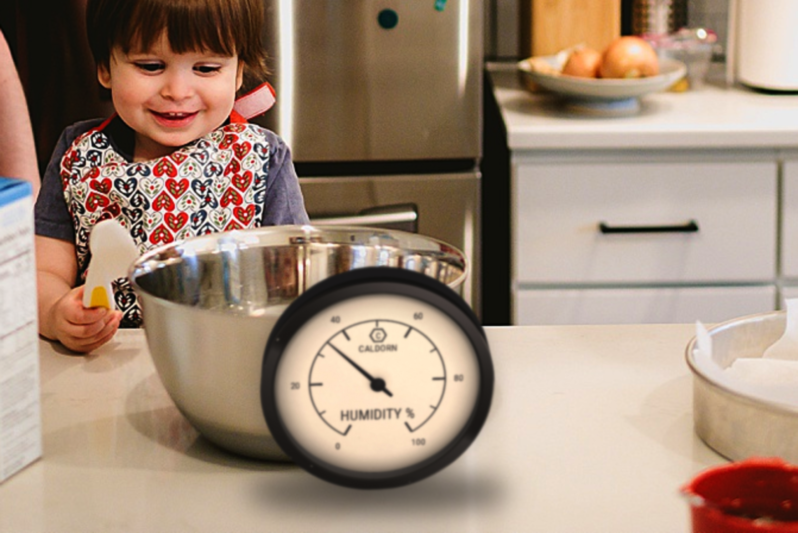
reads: value=35 unit=%
